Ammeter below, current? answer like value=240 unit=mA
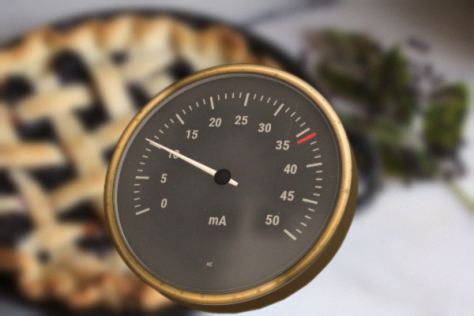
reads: value=10 unit=mA
